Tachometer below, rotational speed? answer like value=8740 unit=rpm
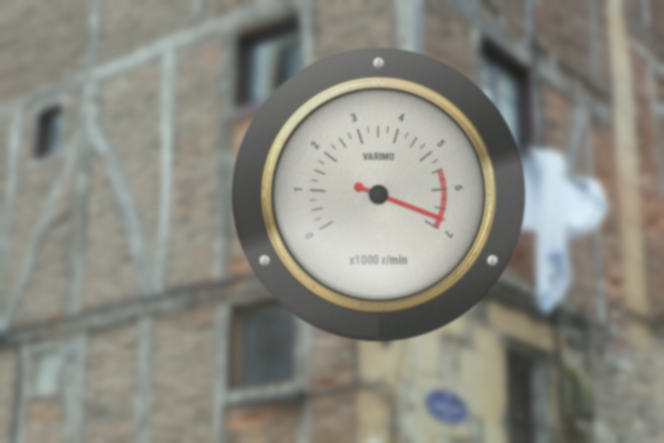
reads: value=6750 unit=rpm
